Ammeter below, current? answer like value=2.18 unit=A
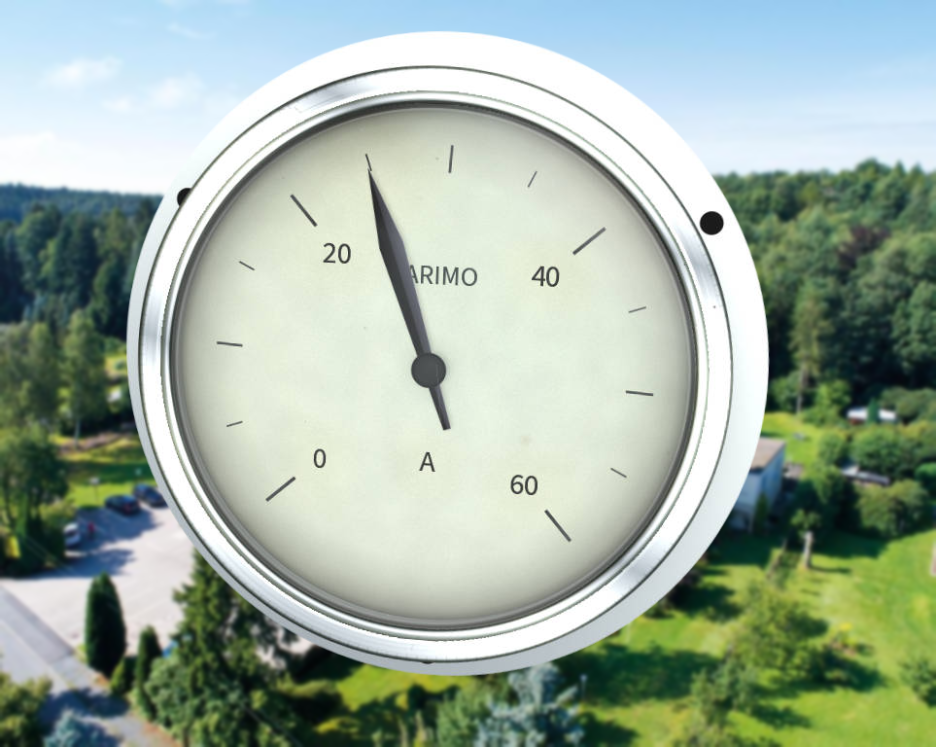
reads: value=25 unit=A
